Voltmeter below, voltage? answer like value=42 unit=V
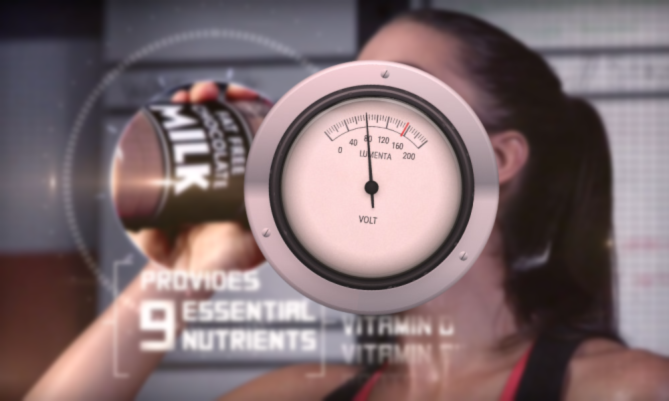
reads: value=80 unit=V
